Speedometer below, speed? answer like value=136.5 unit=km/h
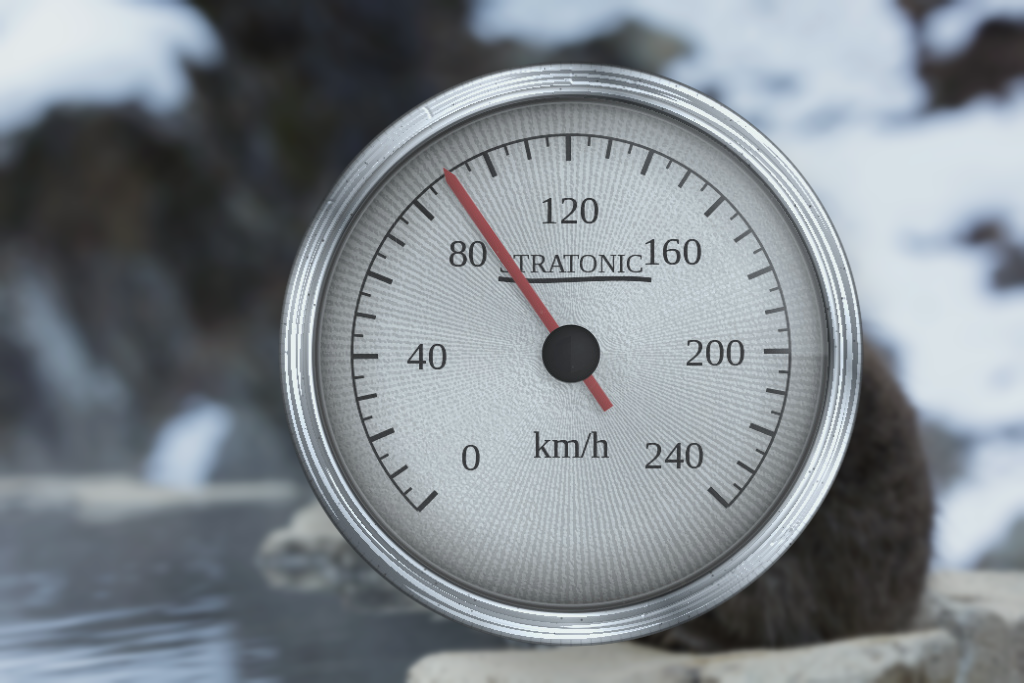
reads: value=90 unit=km/h
